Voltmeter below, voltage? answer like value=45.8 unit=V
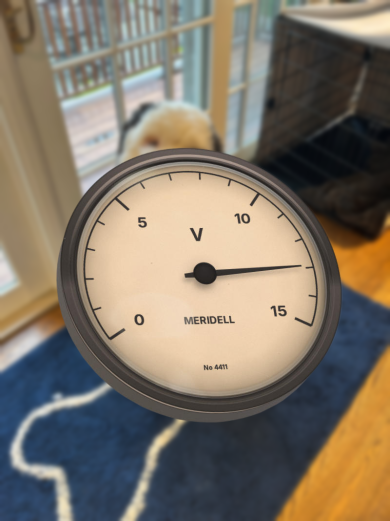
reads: value=13 unit=V
